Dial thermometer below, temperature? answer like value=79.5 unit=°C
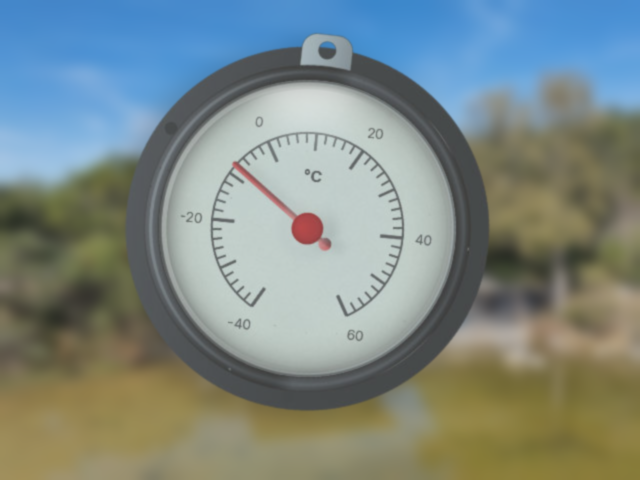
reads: value=-8 unit=°C
